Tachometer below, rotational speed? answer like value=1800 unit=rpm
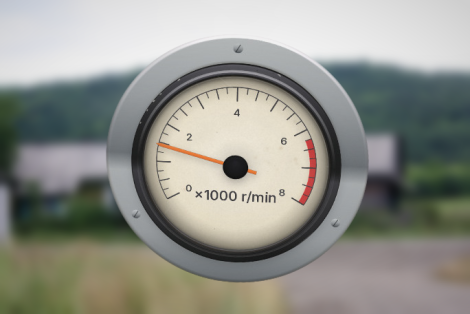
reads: value=1500 unit=rpm
